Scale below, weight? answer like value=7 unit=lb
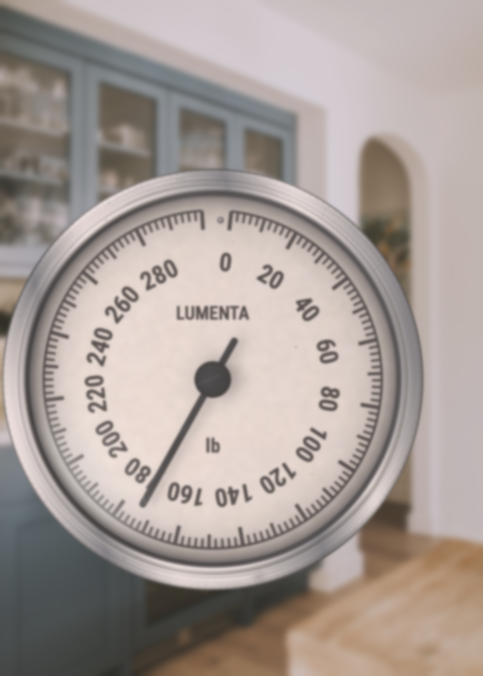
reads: value=174 unit=lb
